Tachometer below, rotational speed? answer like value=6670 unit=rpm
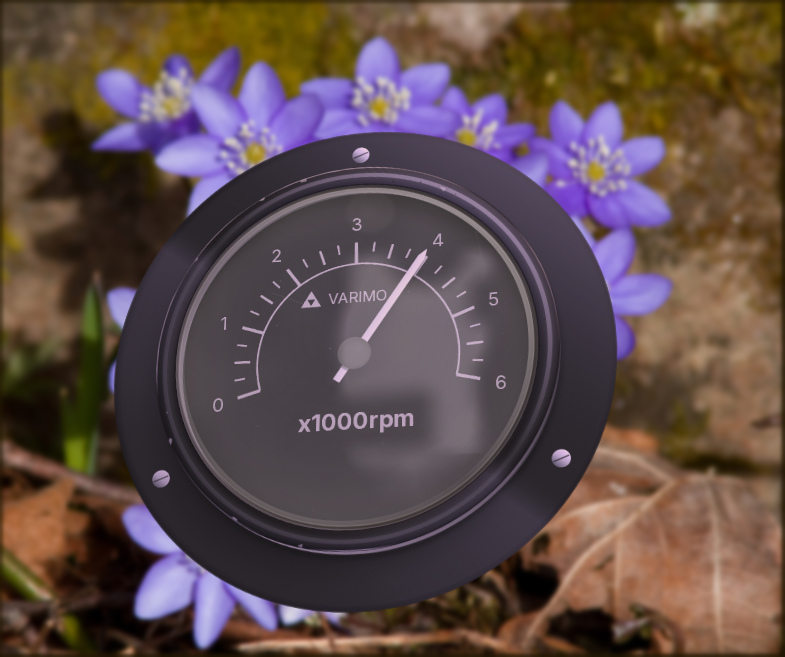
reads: value=4000 unit=rpm
